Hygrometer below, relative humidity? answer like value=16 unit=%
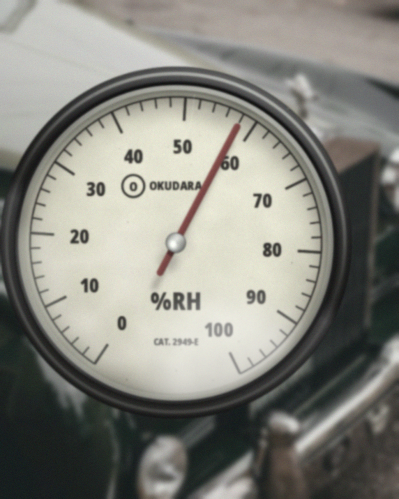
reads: value=58 unit=%
